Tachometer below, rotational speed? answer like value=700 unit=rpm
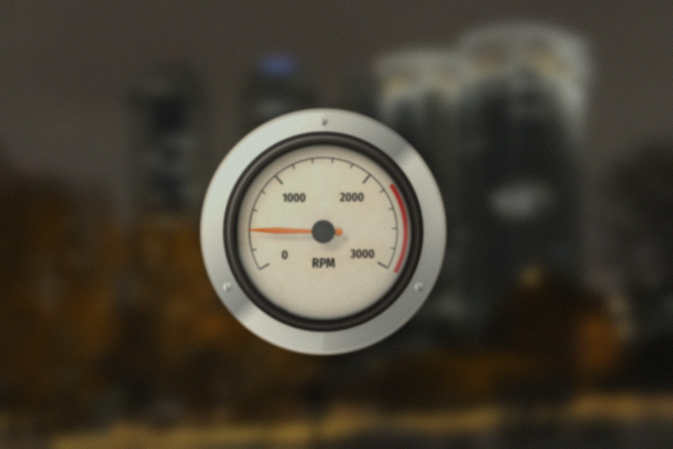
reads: value=400 unit=rpm
